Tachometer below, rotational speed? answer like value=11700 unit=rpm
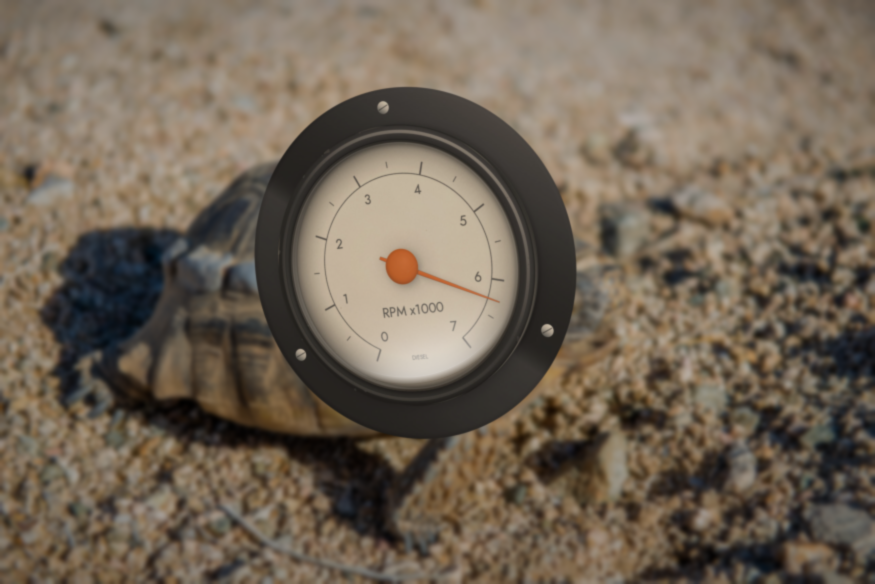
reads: value=6250 unit=rpm
